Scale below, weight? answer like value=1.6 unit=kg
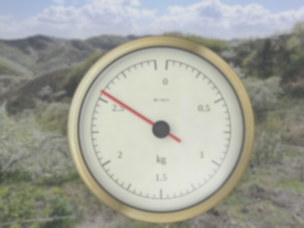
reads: value=2.55 unit=kg
